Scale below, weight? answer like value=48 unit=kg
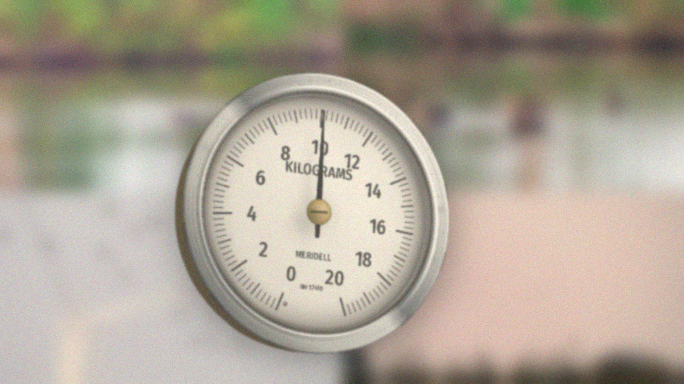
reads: value=10 unit=kg
